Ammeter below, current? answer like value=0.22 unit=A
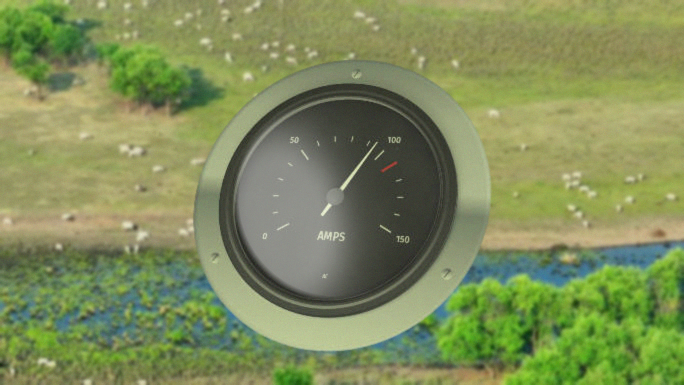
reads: value=95 unit=A
